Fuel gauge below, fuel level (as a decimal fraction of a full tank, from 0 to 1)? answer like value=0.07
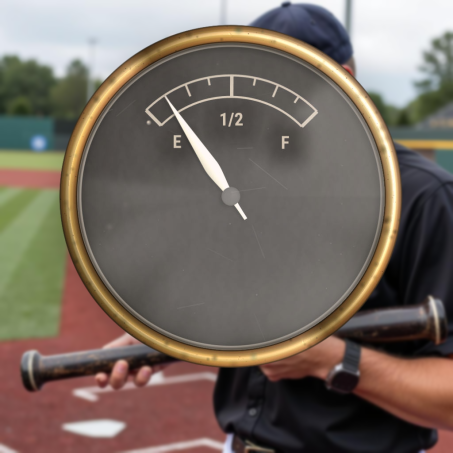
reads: value=0.125
